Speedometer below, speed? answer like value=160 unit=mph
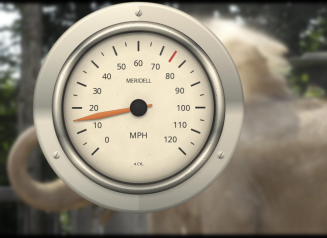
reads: value=15 unit=mph
